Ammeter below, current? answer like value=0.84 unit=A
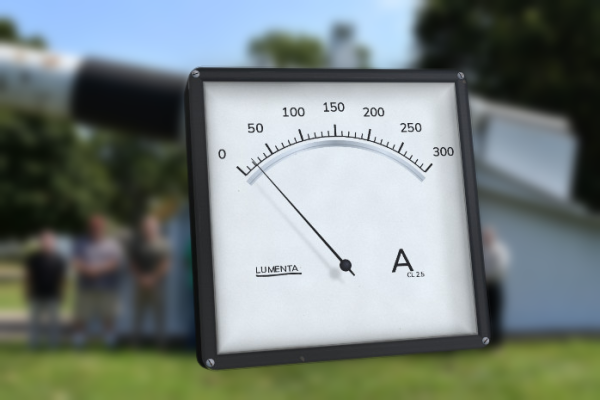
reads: value=20 unit=A
